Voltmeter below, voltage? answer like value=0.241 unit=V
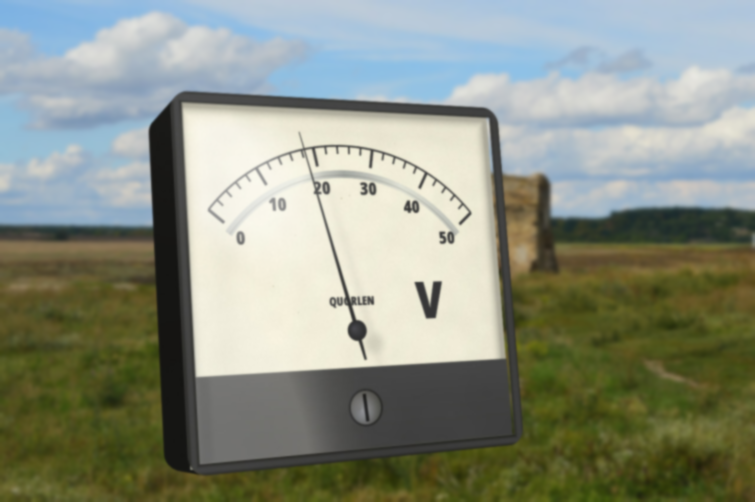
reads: value=18 unit=V
